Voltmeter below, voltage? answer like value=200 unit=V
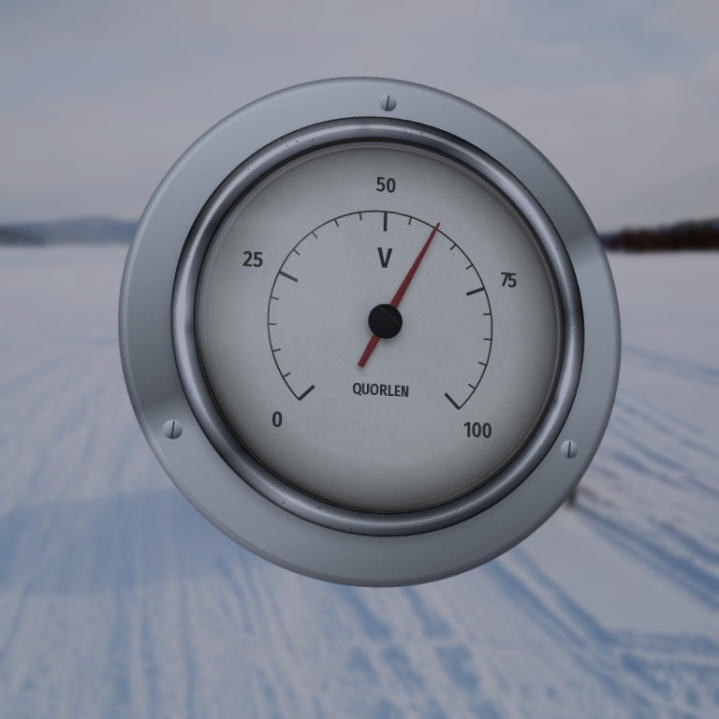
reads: value=60 unit=V
